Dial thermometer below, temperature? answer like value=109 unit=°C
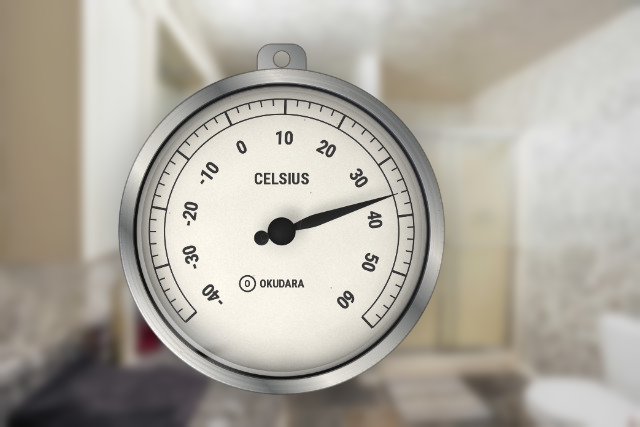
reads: value=36 unit=°C
